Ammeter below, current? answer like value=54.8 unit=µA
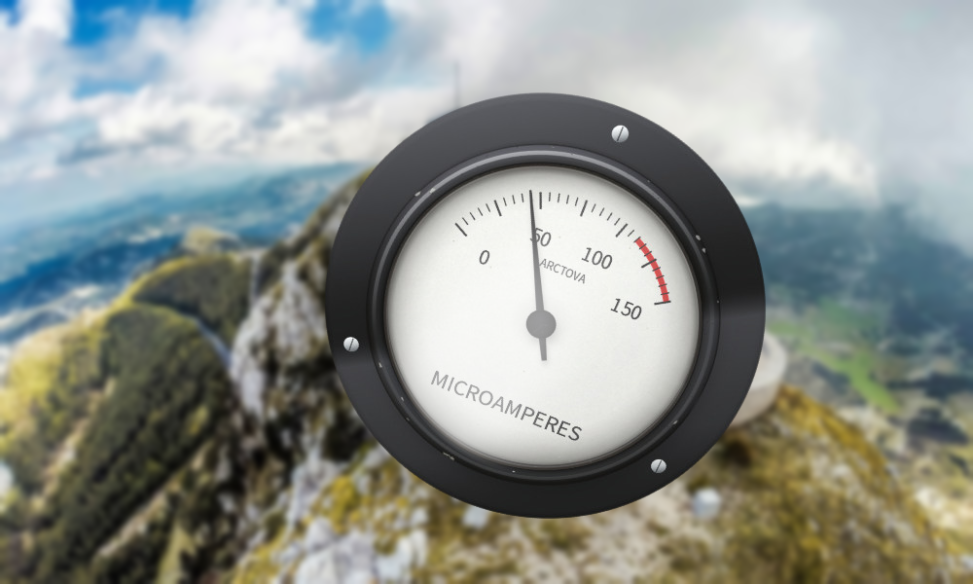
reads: value=45 unit=µA
